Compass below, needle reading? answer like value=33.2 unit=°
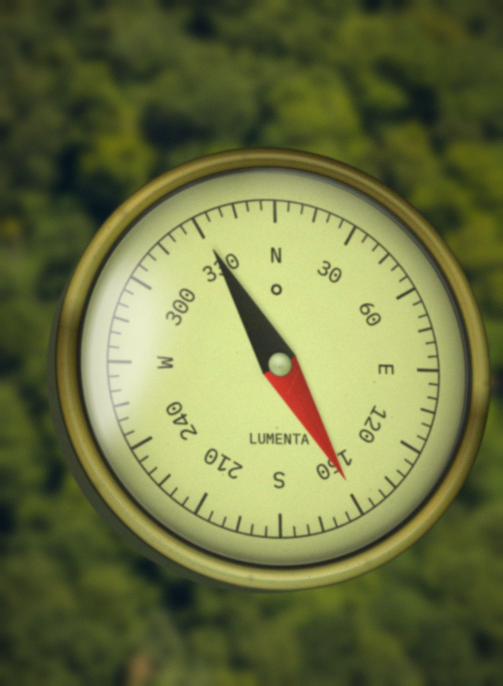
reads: value=150 unit=°
